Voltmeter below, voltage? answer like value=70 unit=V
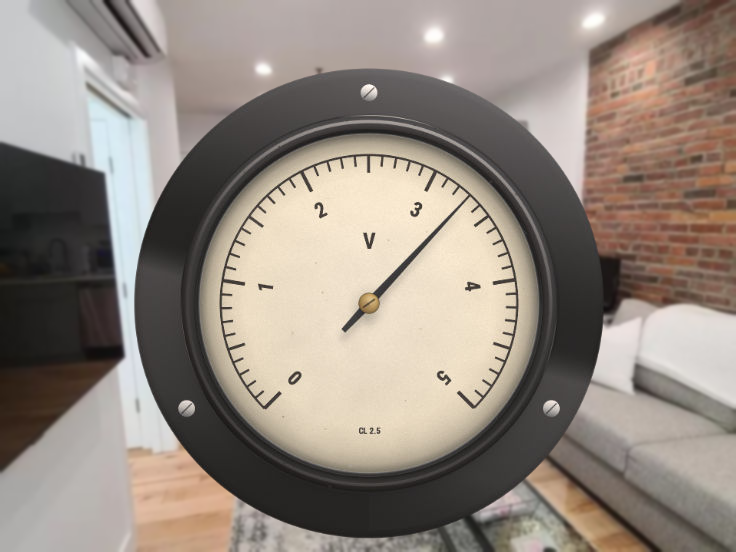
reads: value=3.3 unit=V
